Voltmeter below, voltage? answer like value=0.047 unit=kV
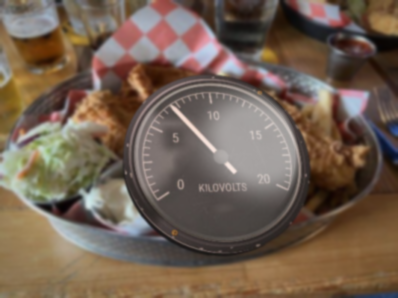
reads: value=7 unit=kV
